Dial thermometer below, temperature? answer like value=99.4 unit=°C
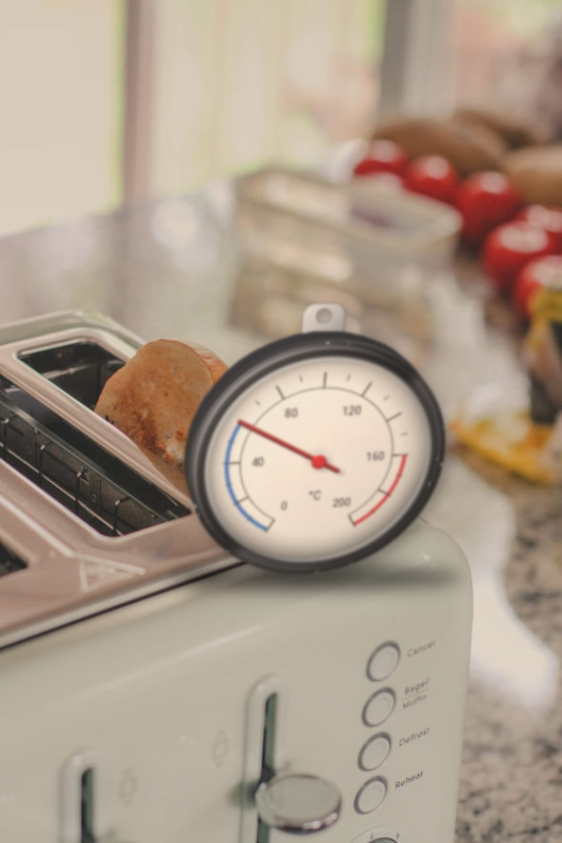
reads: value=60 unit=°C
